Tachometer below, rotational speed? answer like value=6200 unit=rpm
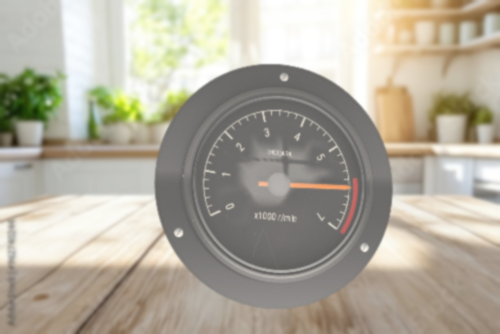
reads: value=6000 unit=rpm
